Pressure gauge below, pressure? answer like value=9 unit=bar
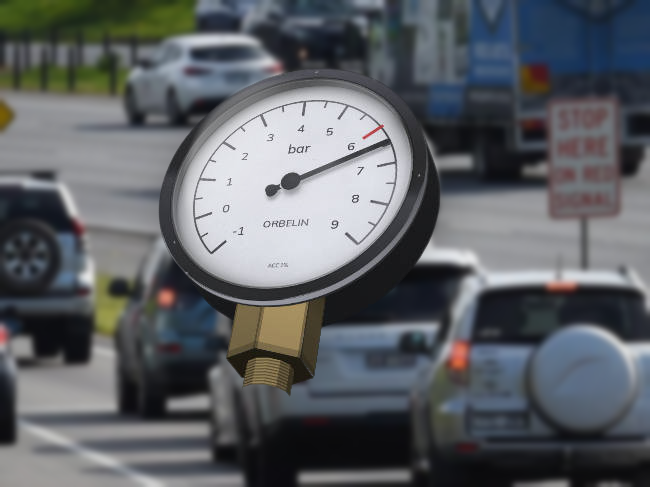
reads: value=6.5 unit=bar
